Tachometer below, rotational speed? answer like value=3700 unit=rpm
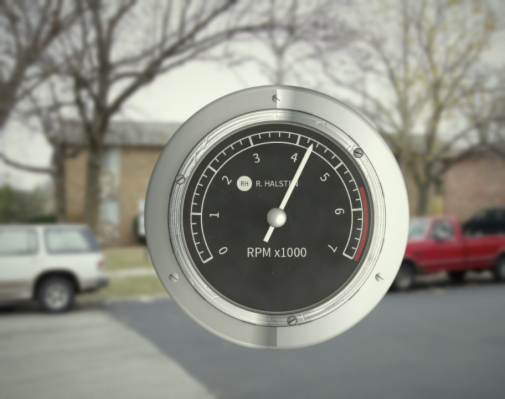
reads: value=4300 unit=rpm
